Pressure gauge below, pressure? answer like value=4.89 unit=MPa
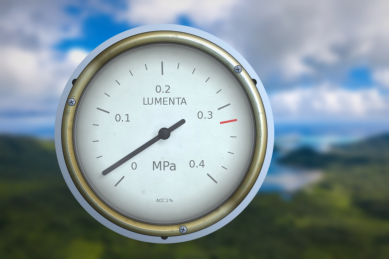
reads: value=0.02 unit=MPa
